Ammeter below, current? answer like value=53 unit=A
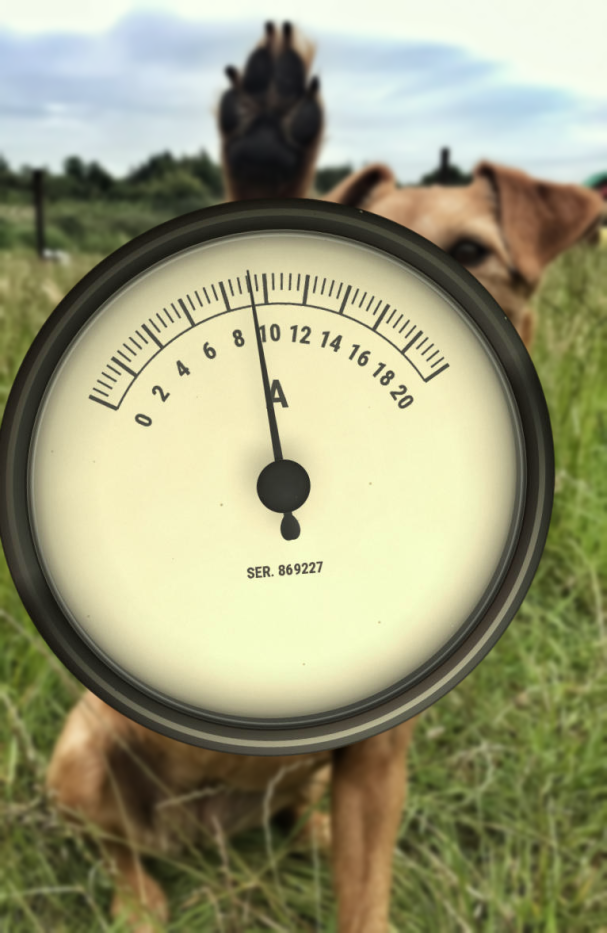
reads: value=9.2 unit=A
